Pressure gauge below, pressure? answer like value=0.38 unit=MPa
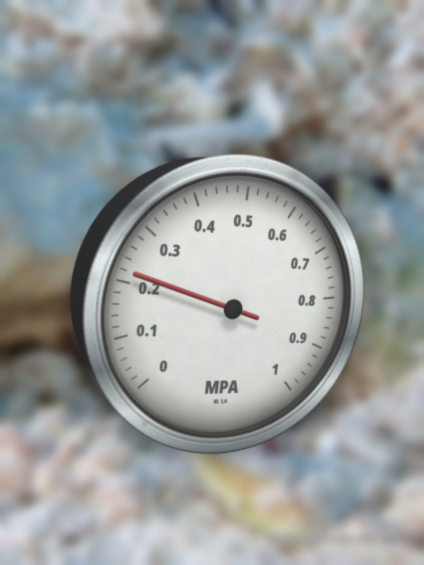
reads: value=0.22 unit=MPa
